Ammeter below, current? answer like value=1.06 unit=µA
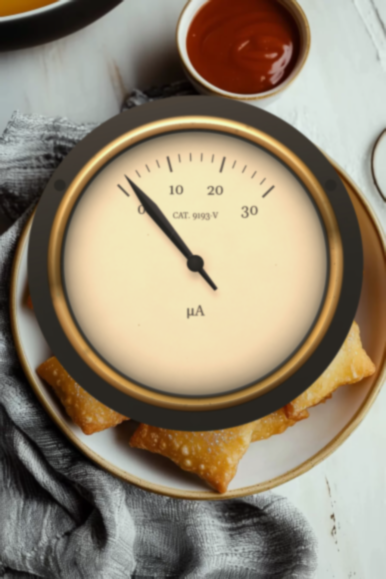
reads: value=2 unit=µA
